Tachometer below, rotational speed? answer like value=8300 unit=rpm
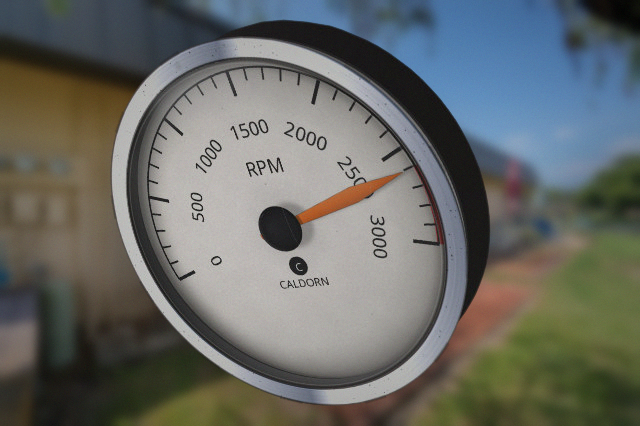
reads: value=2600 unit=rpm
